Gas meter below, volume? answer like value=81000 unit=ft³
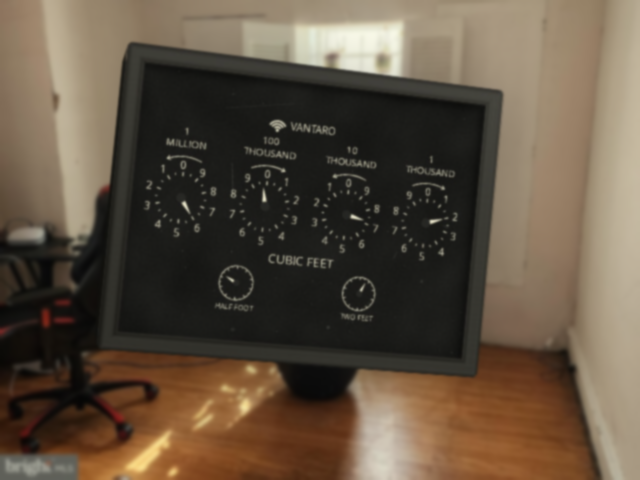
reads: value=597200 unit=ft³
